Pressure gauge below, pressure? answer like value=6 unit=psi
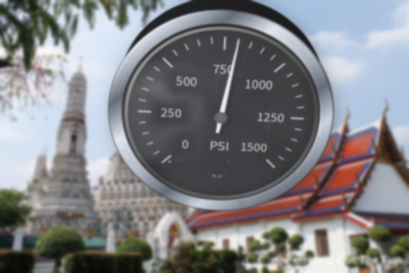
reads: value=800 unit=psi
